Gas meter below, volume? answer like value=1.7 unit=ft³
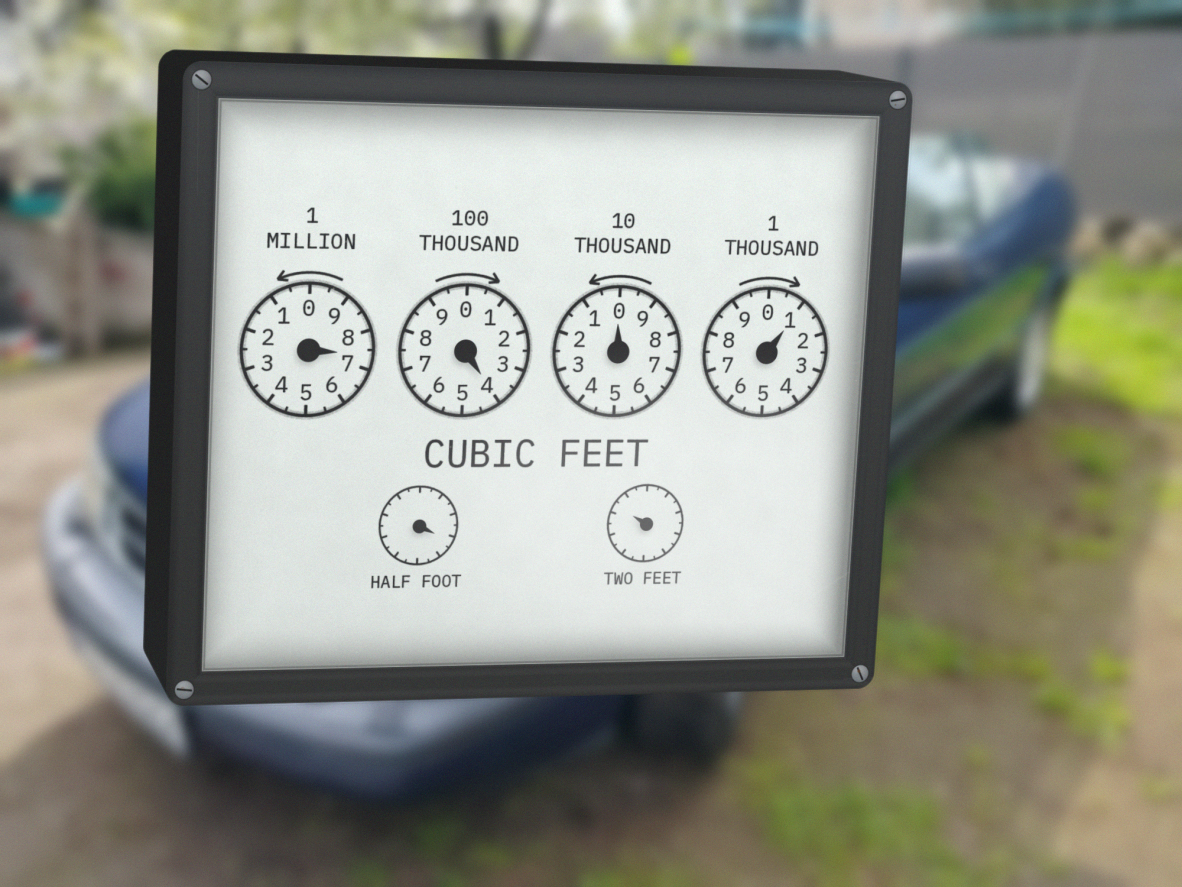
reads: value=740100 unit=ft³
